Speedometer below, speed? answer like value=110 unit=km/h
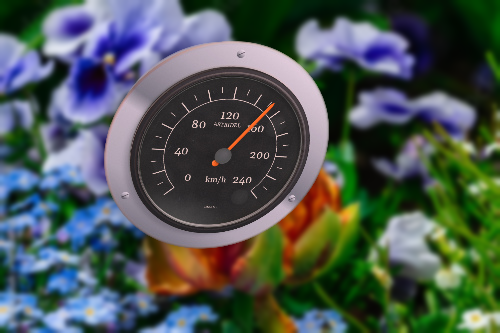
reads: value=150 unit=km/h
